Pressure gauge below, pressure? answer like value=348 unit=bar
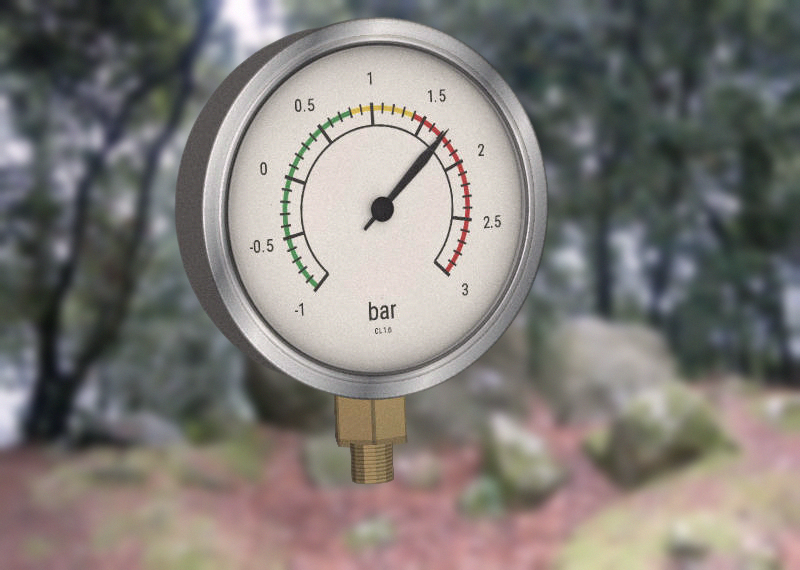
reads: value=1.7 unit=bar
